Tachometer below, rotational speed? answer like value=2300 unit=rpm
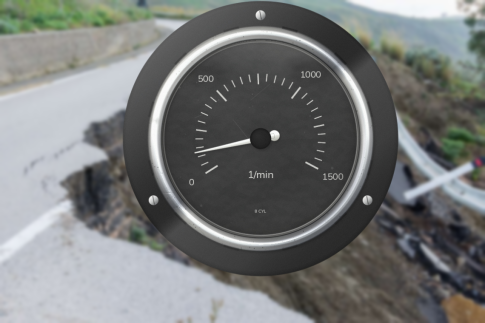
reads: value=125 unit=rpm
